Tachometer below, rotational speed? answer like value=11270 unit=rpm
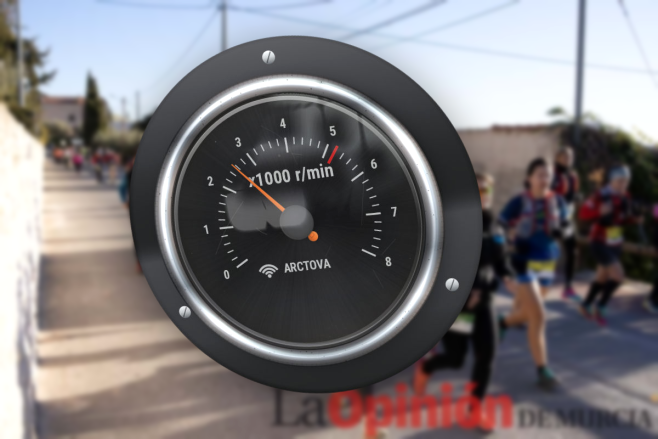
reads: value=2600 unit=rpm
